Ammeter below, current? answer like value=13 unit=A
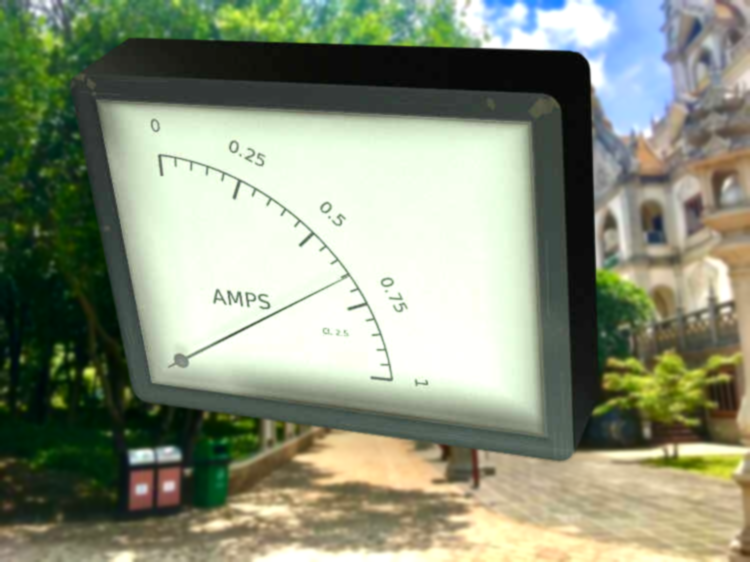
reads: value=0.65 unit=A
